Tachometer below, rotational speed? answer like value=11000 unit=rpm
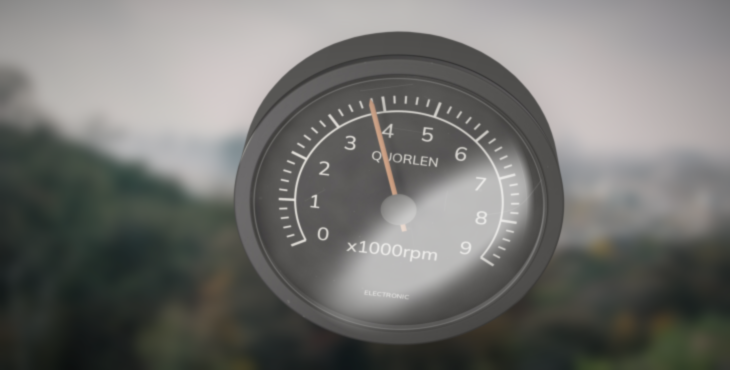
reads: value=3800 unit=rpm
